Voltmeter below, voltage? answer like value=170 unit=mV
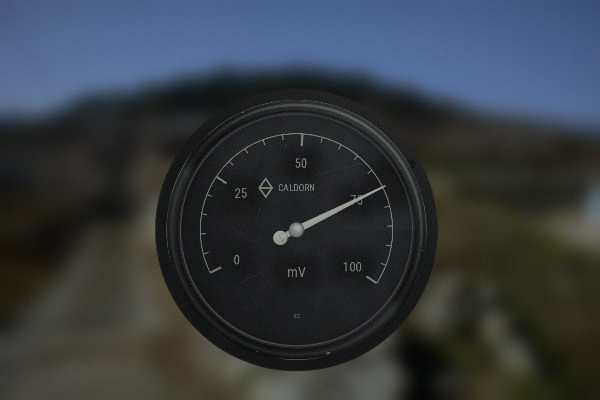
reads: value=75 unit=mV
